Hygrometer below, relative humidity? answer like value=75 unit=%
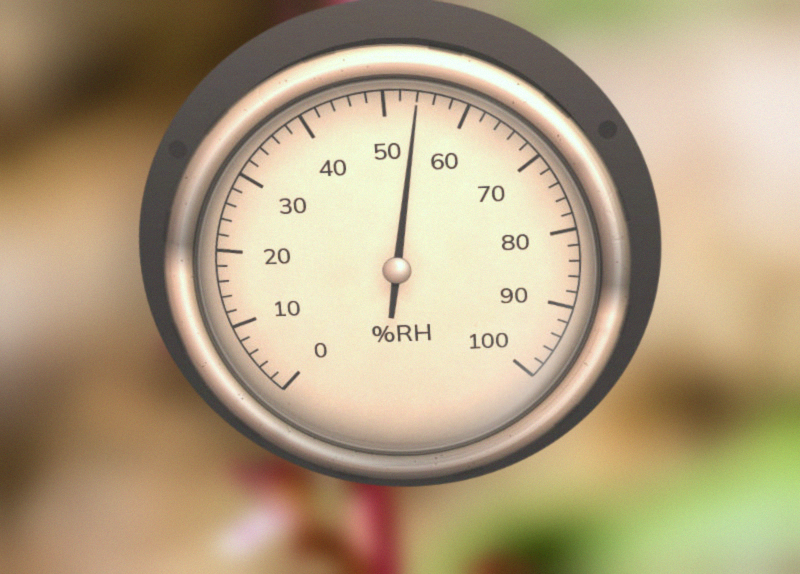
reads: value=54 unit=%
